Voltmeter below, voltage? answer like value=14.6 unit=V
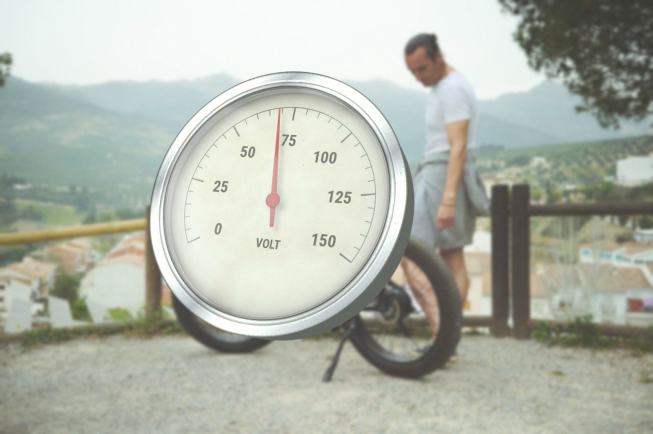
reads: value=70 unit=V
